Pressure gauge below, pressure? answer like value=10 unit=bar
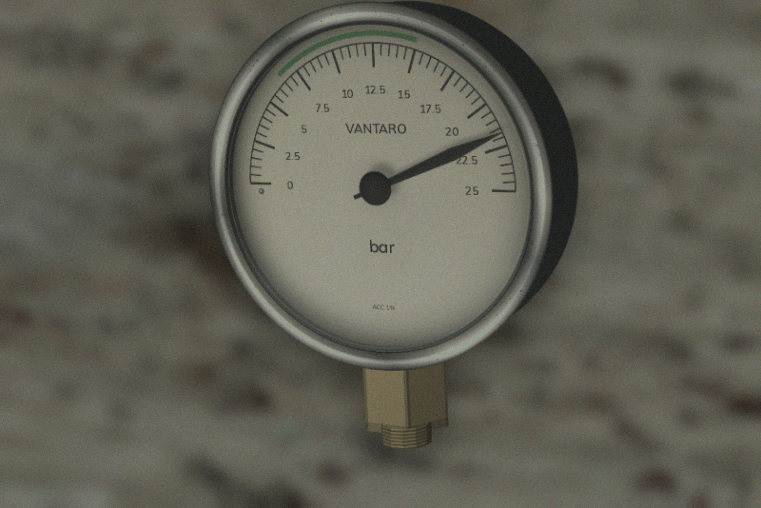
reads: value=21.75 unit=bar
